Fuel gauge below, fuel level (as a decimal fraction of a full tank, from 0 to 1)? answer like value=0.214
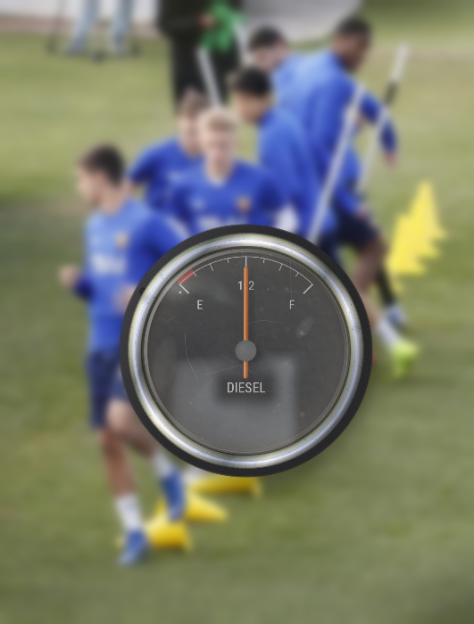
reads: value=0.5
